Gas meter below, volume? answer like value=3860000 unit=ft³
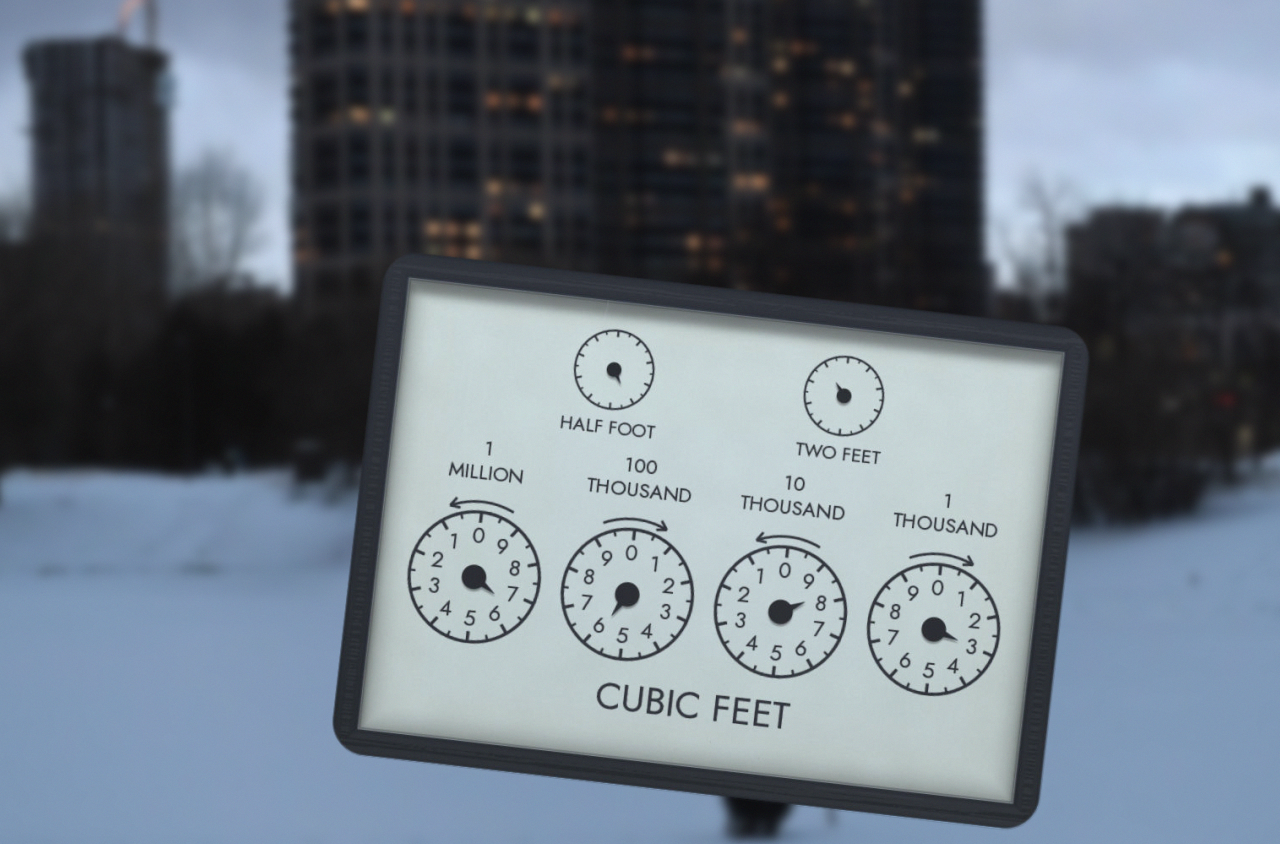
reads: value=658300 unit=ft³
